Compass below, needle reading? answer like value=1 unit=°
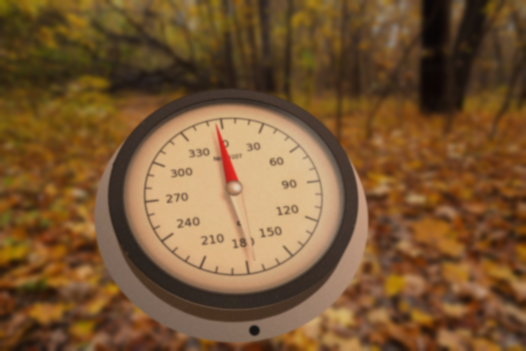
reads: value=355 unit=°
